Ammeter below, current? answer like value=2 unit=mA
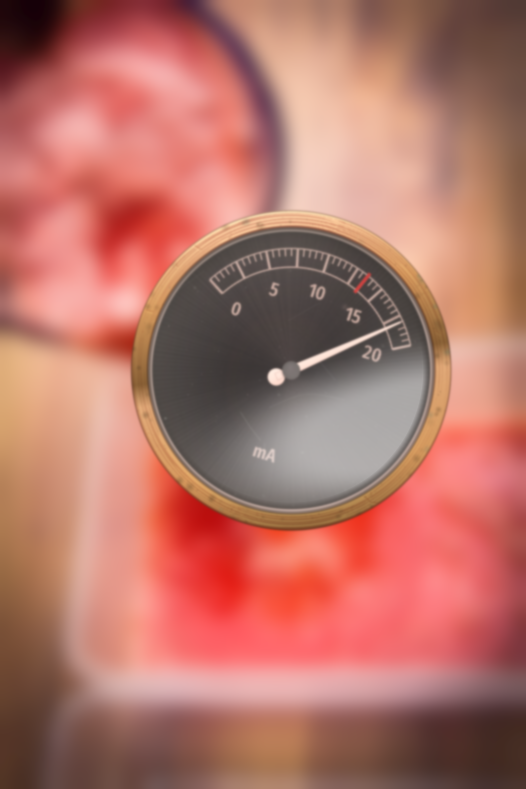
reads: value=18 unit=mA
